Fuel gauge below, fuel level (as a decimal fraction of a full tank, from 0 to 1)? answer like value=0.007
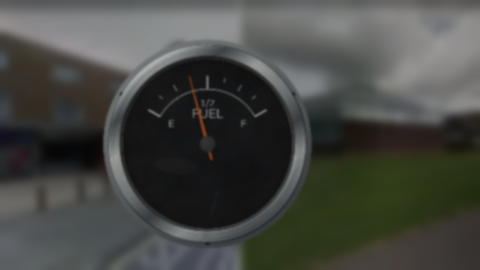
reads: value=0.375
